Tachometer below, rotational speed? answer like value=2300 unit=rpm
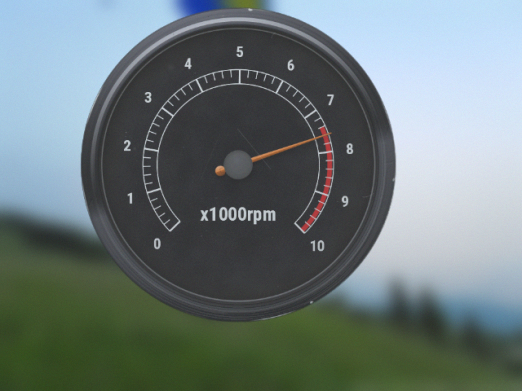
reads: value=7600 unit=rpm
